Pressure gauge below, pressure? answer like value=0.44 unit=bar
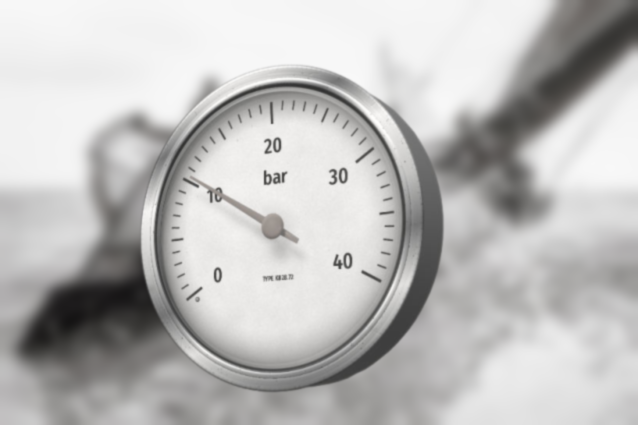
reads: value=10.5 unit=bar
